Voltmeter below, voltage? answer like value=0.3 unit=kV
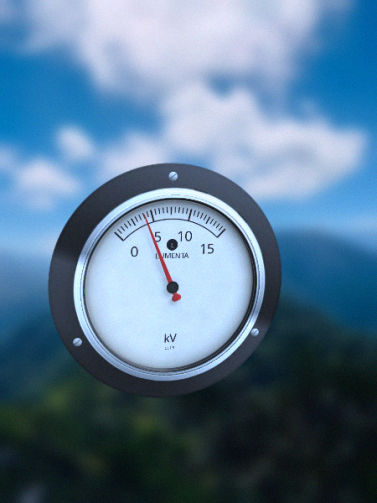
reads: value=4 unit=kV
